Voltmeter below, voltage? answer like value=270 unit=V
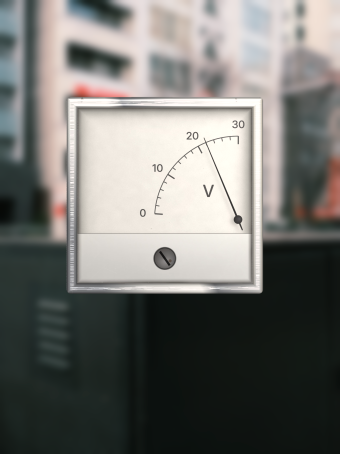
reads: value=22 unit=V
